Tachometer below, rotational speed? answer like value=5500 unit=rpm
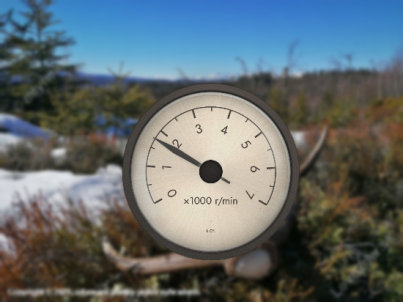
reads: value=1750 unit=rpm
